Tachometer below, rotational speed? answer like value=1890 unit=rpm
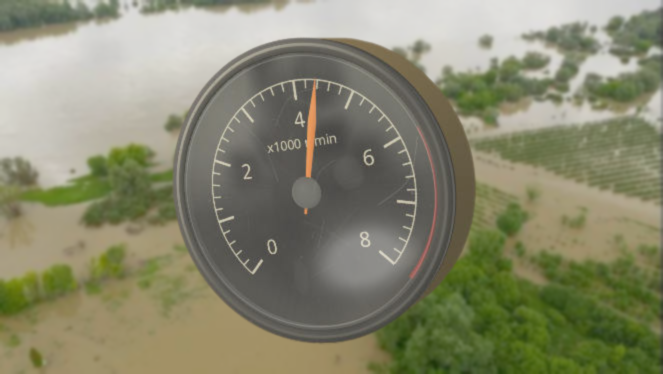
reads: value=4400 unit=rpm
